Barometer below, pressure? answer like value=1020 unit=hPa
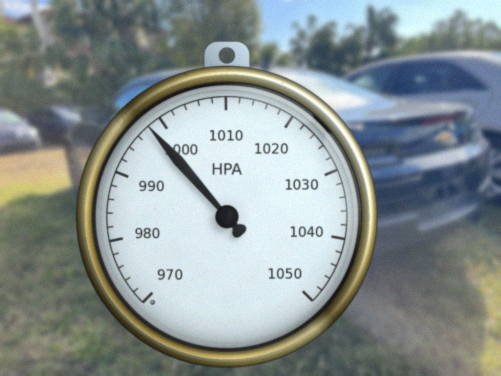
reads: value=998 unit=hPa
